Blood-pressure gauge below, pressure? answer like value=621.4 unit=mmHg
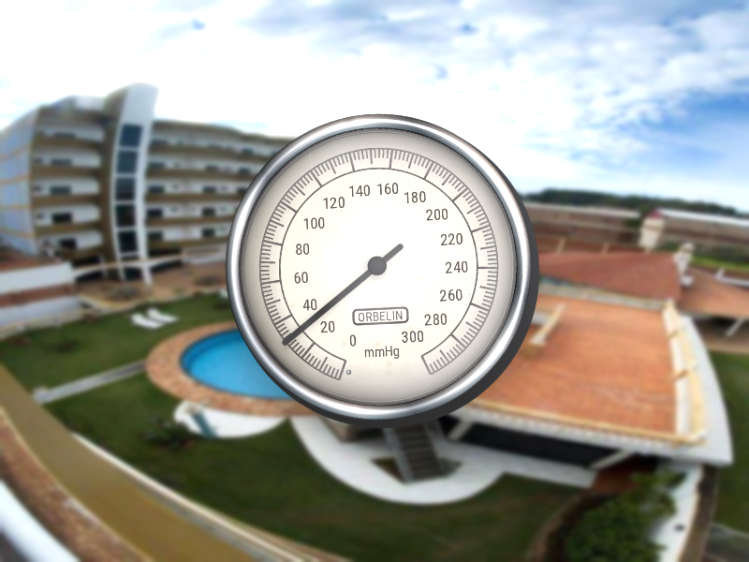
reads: value=30 unit=mmHg
